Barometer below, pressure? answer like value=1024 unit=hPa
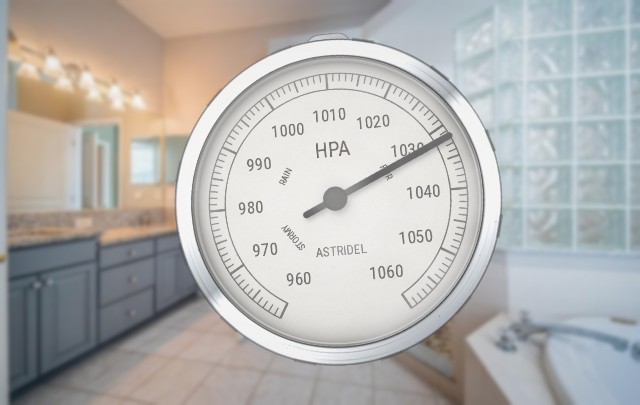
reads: value=1032 unit=hPa
